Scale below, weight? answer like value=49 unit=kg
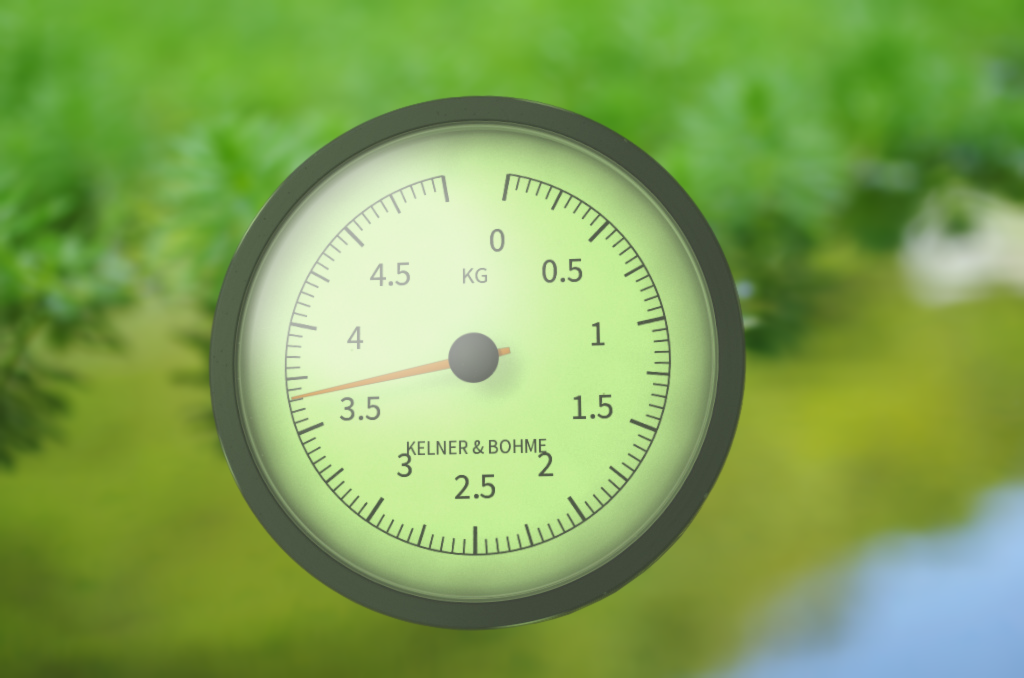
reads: value=3.65 unit=kg
